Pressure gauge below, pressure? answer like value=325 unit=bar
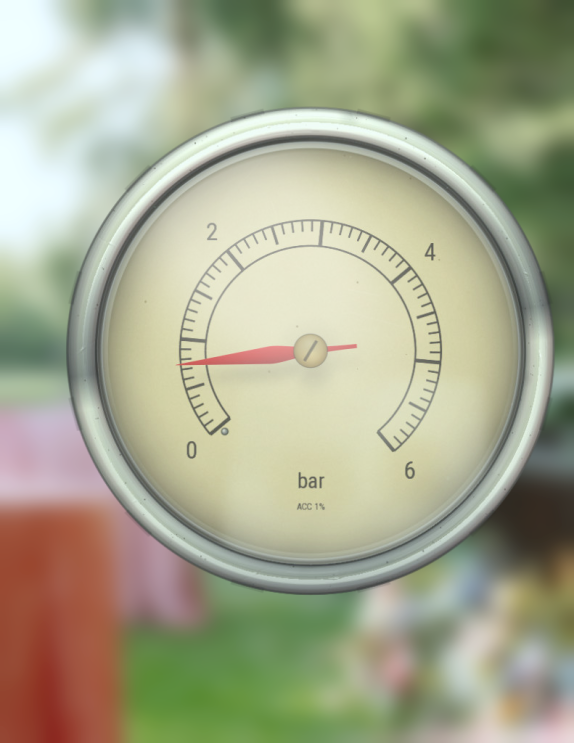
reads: value=0.75 unit=bar
